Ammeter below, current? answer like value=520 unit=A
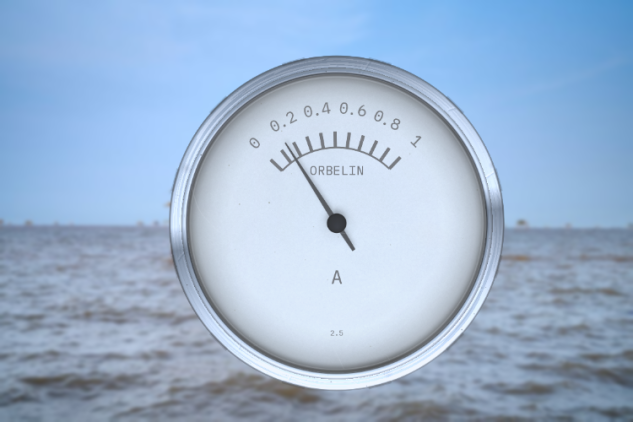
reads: value=0.15 unit=A
